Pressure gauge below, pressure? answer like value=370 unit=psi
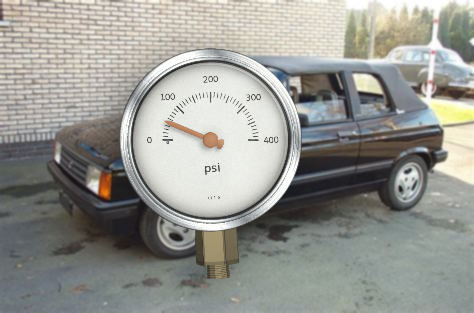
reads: value=50 unit=psi
